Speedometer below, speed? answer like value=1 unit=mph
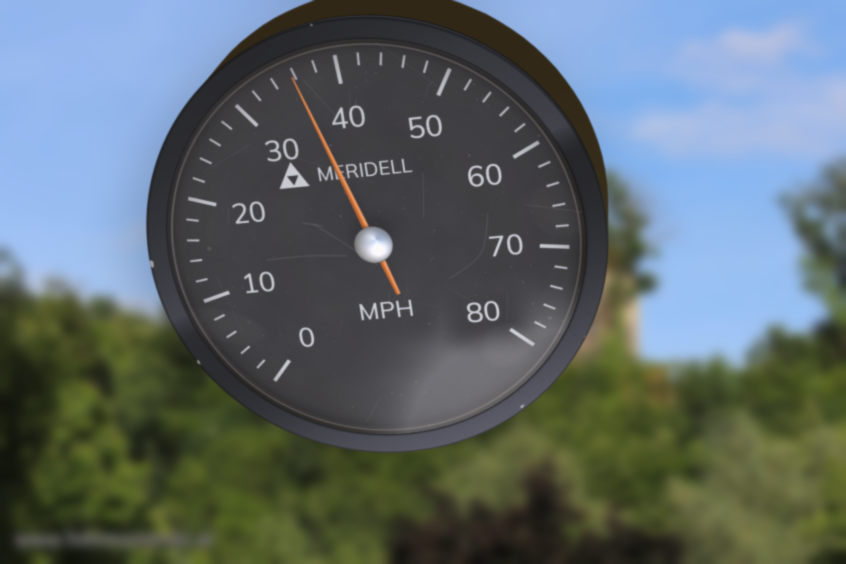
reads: value=36 unit=mph
